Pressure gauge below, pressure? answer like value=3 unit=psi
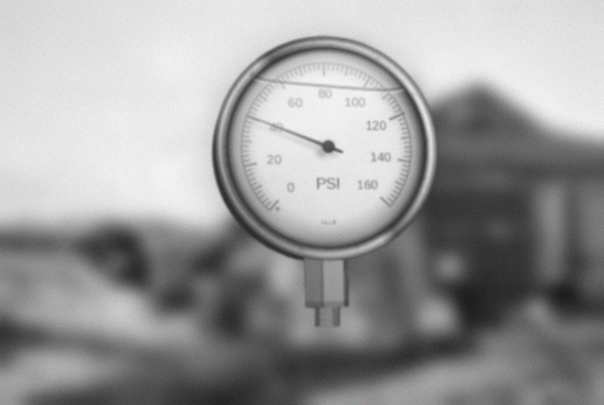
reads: value=40 unit=psi
